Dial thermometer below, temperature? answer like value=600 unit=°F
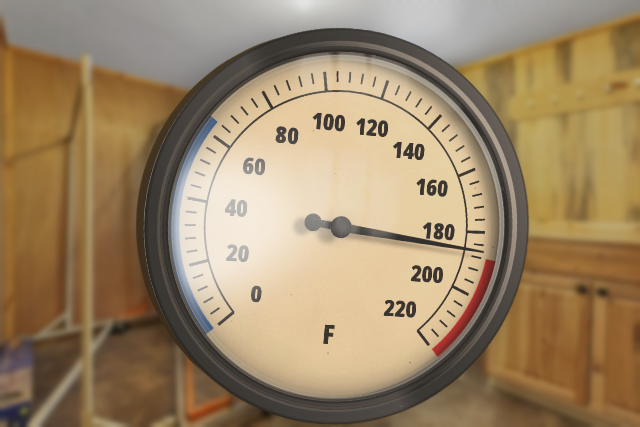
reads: value=186 unit=°F
